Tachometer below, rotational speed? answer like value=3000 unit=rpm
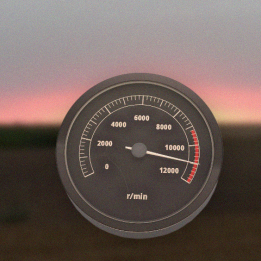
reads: value=11000 unit=rpm
